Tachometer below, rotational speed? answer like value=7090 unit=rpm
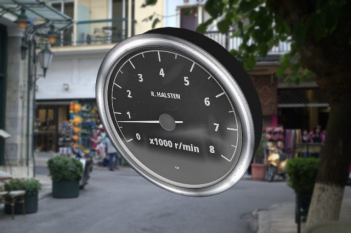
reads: value=750 unit=rpm
